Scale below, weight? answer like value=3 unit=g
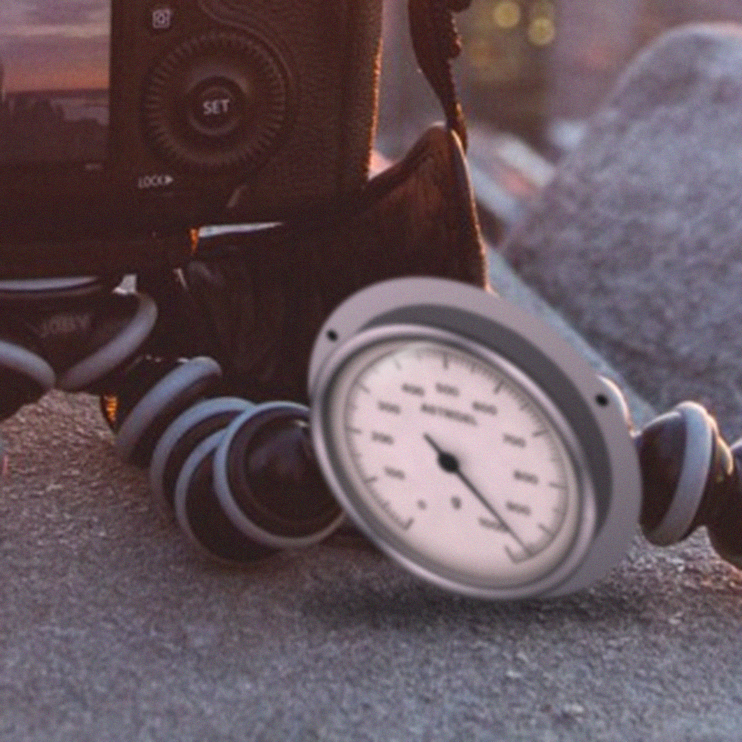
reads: value=950 unit=g
